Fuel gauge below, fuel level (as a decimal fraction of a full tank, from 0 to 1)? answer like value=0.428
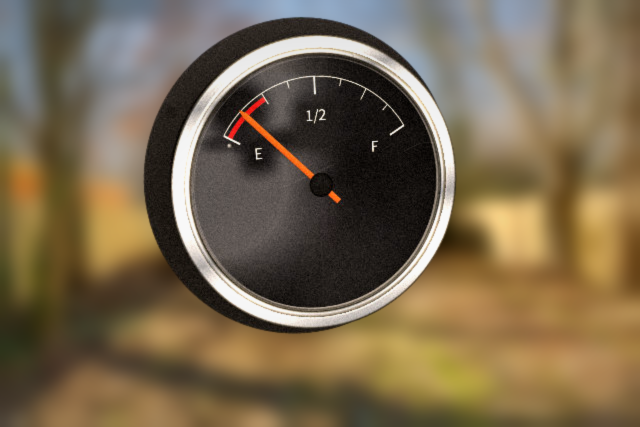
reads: value=0.125
